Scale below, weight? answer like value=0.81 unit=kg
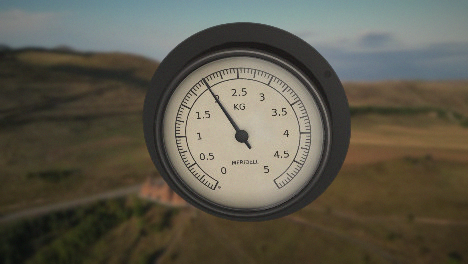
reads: value=2 unit=kg
